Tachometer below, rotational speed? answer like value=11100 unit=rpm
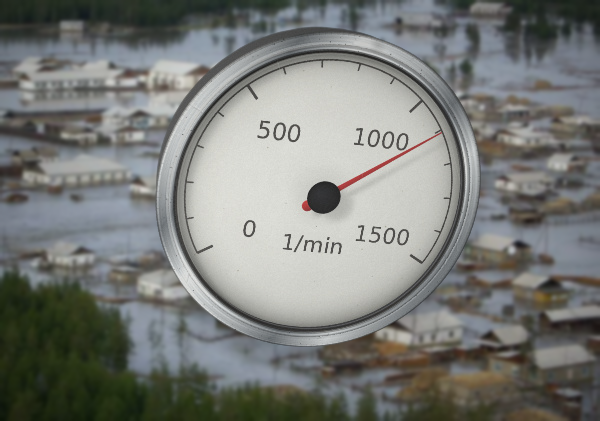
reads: value=1100 unit=rpm
